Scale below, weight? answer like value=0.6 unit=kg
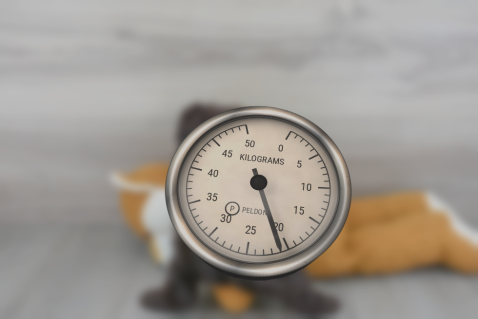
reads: value=21 unit=kg
